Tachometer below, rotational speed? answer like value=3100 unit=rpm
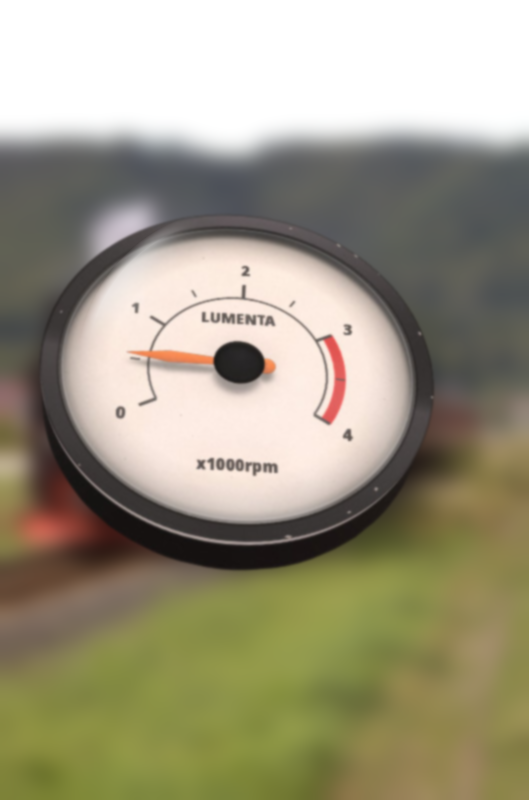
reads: value=500 unit=rpm
